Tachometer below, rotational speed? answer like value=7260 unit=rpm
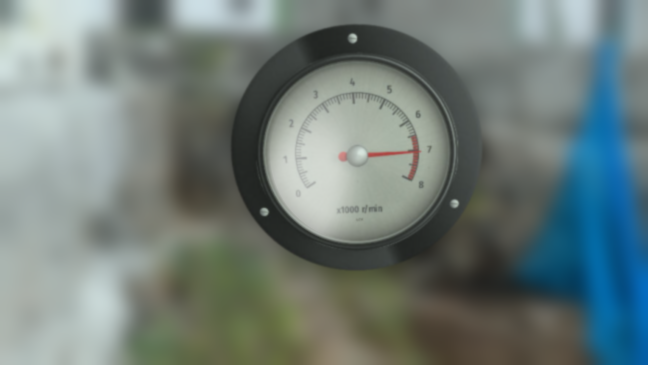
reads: value=7000 unit=rpm
